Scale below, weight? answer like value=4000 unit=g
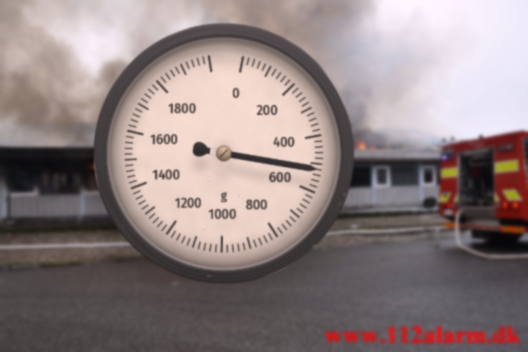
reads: value=520 unit=g
